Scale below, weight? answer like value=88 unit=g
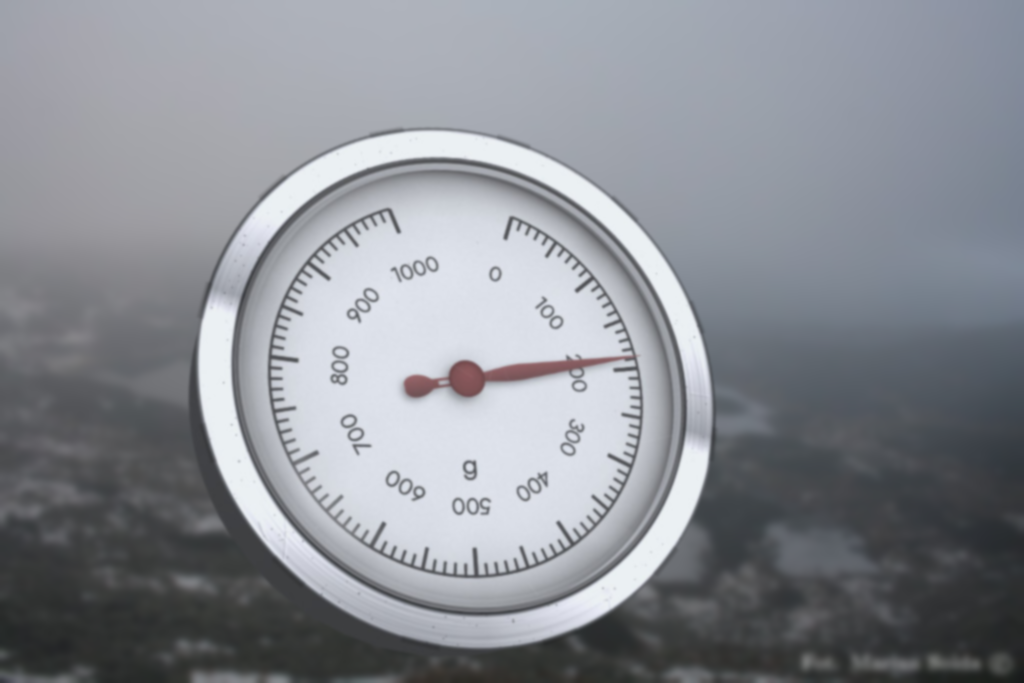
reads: value=190 unit=g
